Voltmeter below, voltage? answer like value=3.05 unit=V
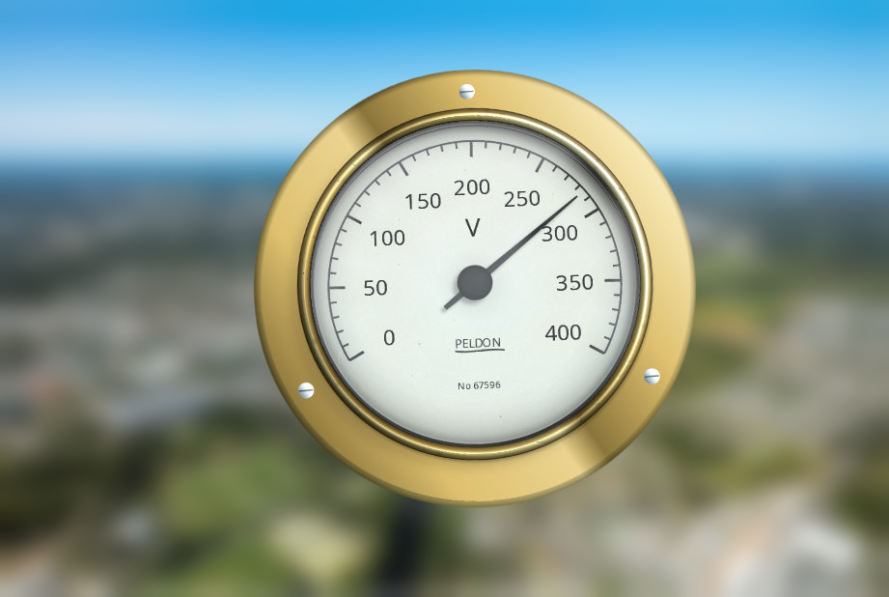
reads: value=285 unit=V
